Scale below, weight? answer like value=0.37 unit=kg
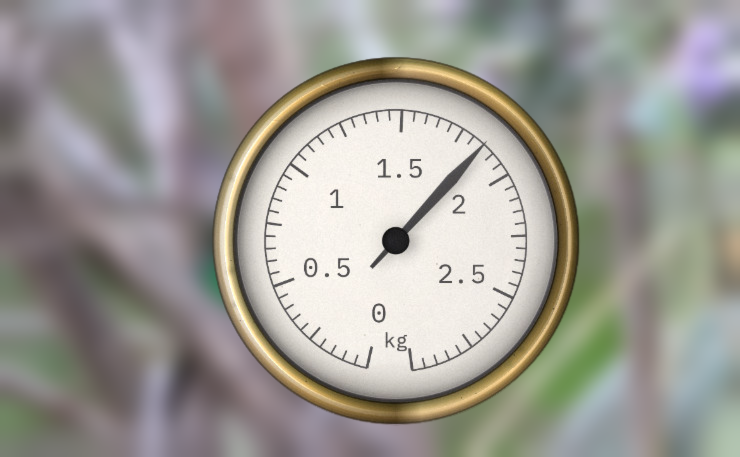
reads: value=1.85 unit=kg
